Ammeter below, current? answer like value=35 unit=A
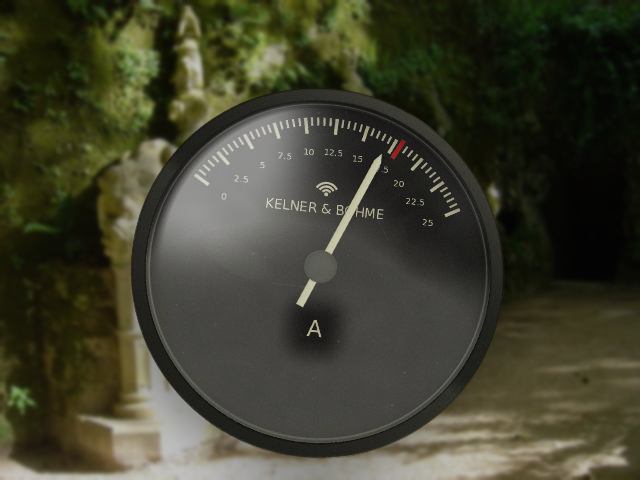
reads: value=17 unit=A
